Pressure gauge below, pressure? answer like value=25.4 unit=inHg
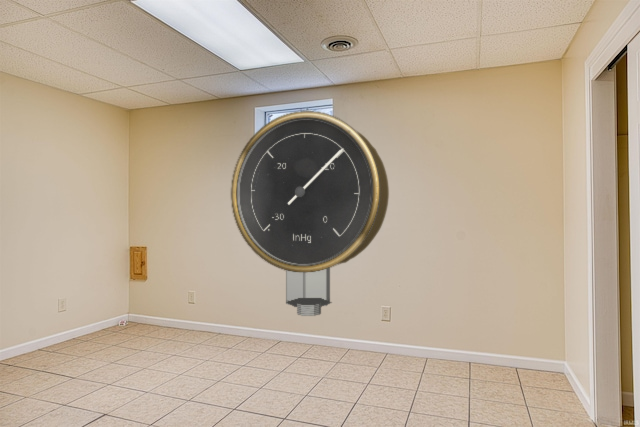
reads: value=-10 unit=inHg
